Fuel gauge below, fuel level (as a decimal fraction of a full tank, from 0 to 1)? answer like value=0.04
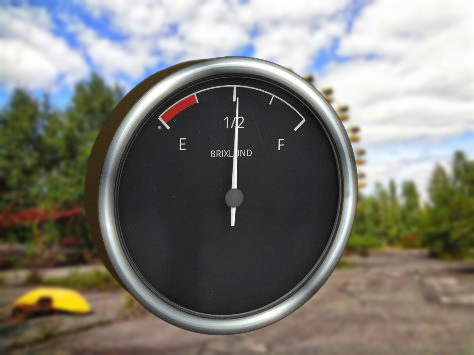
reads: value=0.5
